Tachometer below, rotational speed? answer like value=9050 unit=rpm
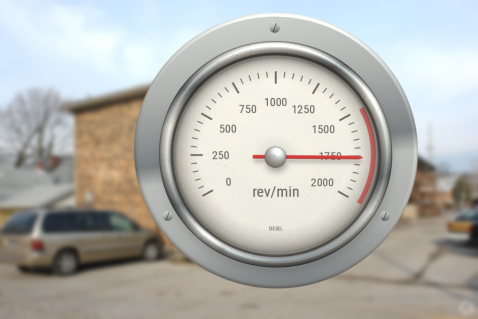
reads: value=1750 unit=rpm
